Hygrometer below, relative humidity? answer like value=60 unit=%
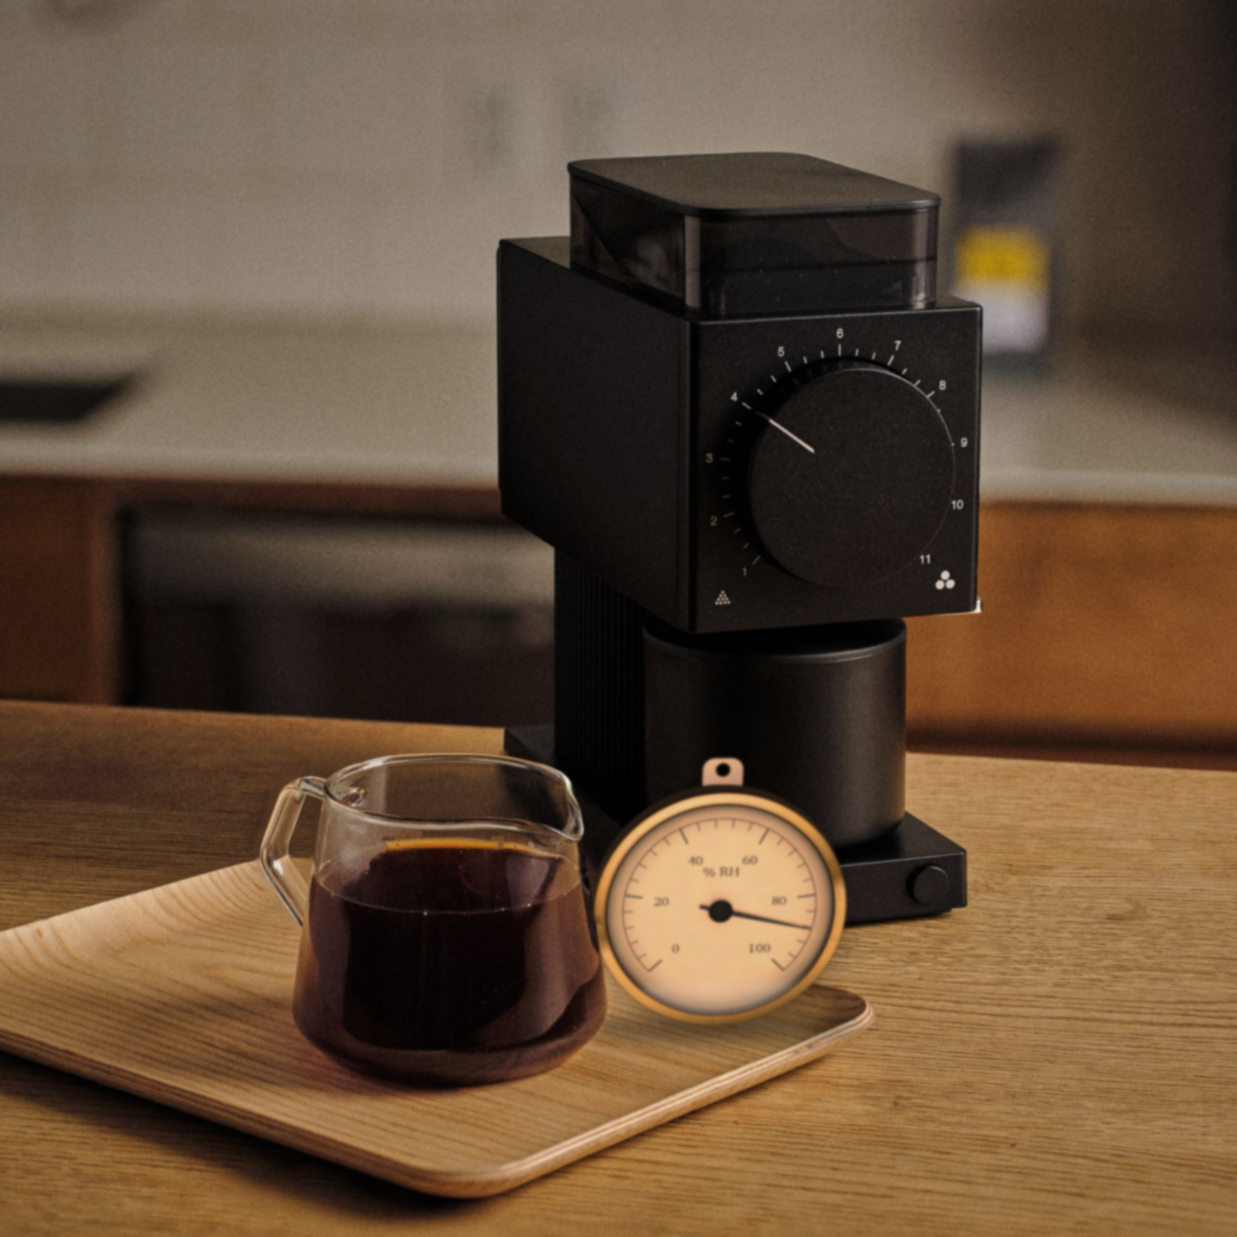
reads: value=88 unit=%
